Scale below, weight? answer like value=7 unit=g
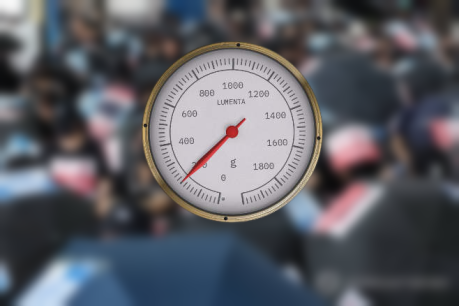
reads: value=200 unit=g
